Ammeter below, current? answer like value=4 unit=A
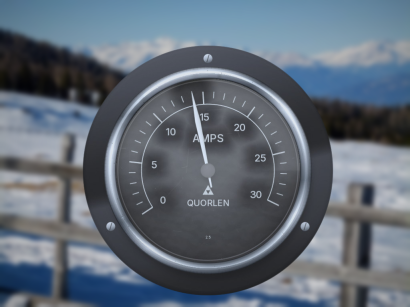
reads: value=14 unit=A
